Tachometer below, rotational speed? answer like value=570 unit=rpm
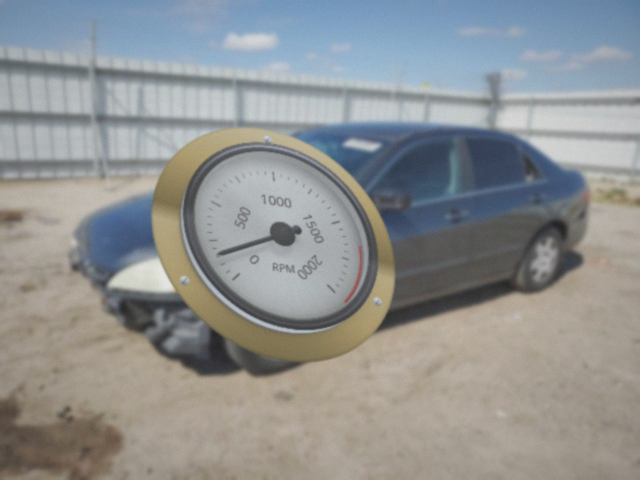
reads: value=150 unit=rpm
